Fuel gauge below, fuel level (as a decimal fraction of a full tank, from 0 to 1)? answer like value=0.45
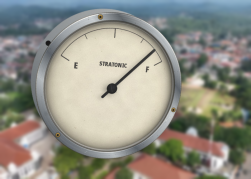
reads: value=0.875
